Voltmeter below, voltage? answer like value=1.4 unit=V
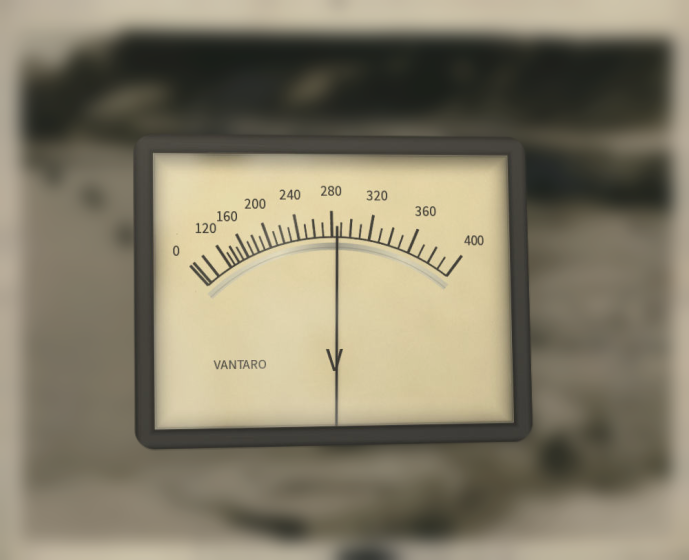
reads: value=285 unit=V
